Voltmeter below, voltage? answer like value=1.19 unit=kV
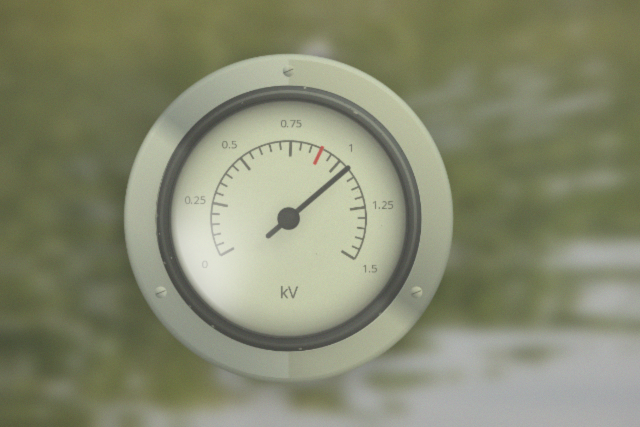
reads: value=1.05 unit=kV
